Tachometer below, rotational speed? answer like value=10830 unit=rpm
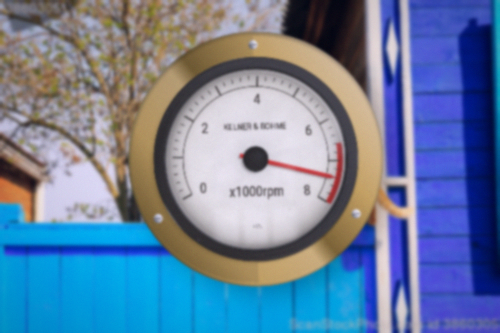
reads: value=7400 unit=rpm
